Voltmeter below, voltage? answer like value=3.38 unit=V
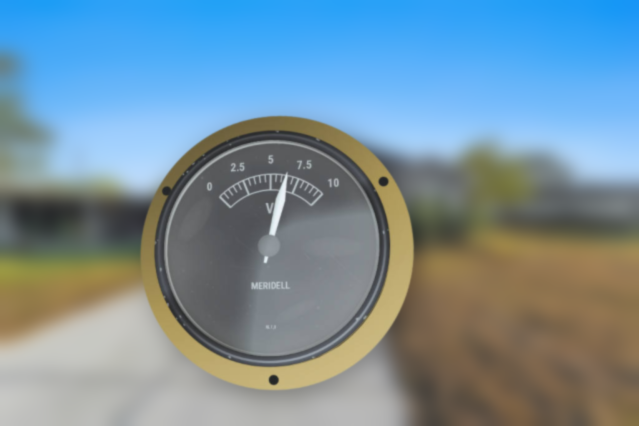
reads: value=6.5 unit=V
